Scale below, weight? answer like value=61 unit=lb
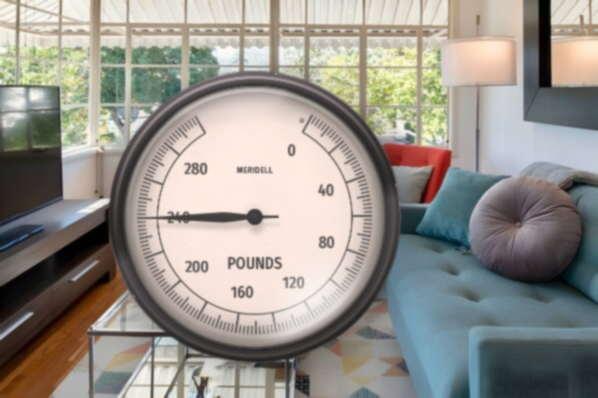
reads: value=240 unit=lb
